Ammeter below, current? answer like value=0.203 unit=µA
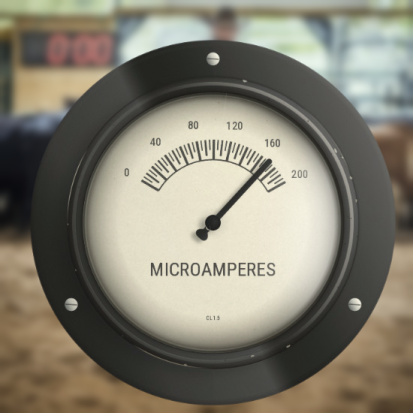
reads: value=170 unit=µA
